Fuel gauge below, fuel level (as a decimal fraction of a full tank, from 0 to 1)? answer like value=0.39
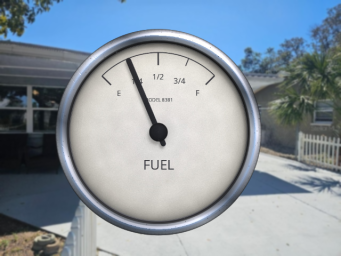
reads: value=0.25
